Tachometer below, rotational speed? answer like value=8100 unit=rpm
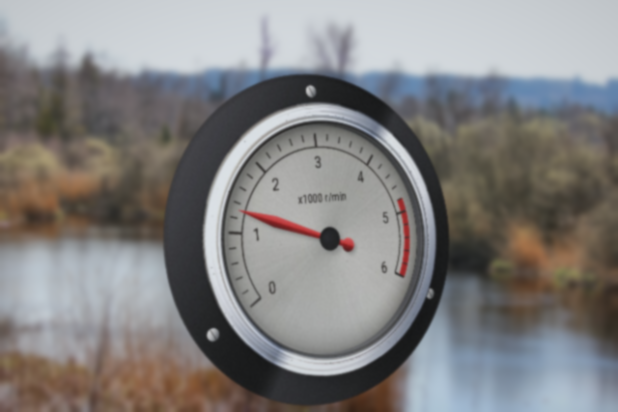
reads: value=1300 unit=rpm
